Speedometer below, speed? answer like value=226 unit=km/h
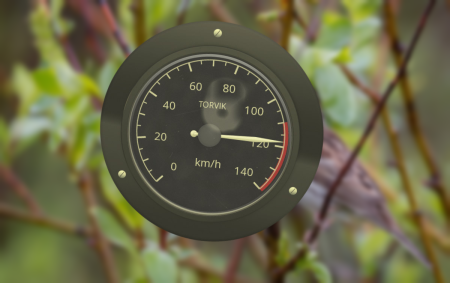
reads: value=117.5 unit=km/h
